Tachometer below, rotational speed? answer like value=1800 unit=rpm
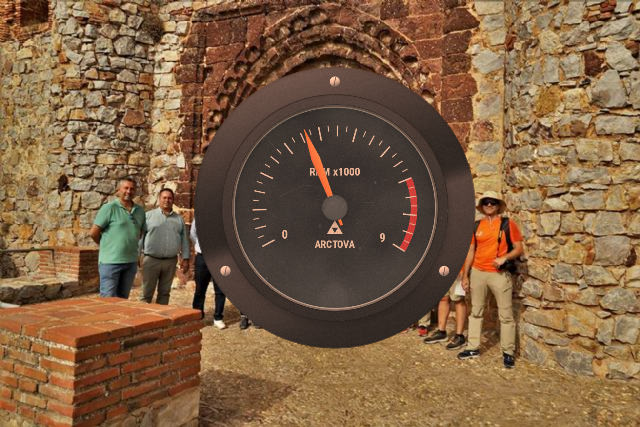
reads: value=3625 unit=rpm
